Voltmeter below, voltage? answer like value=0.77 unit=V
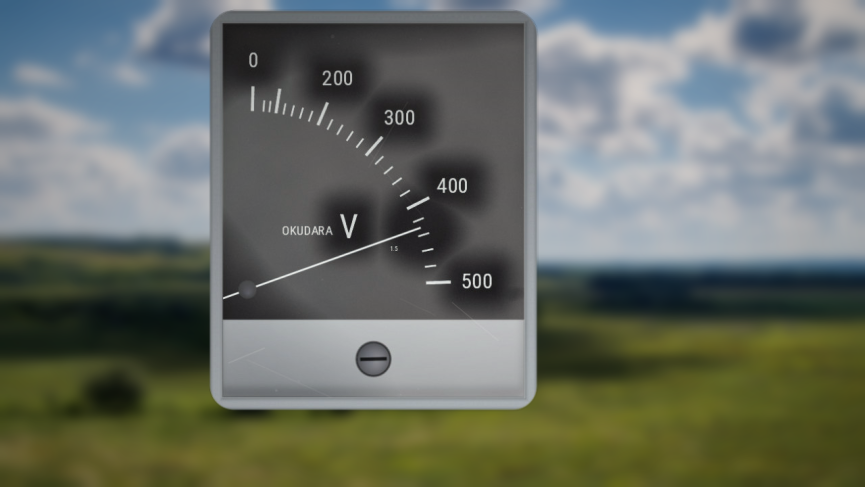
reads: value=430 unit=V
